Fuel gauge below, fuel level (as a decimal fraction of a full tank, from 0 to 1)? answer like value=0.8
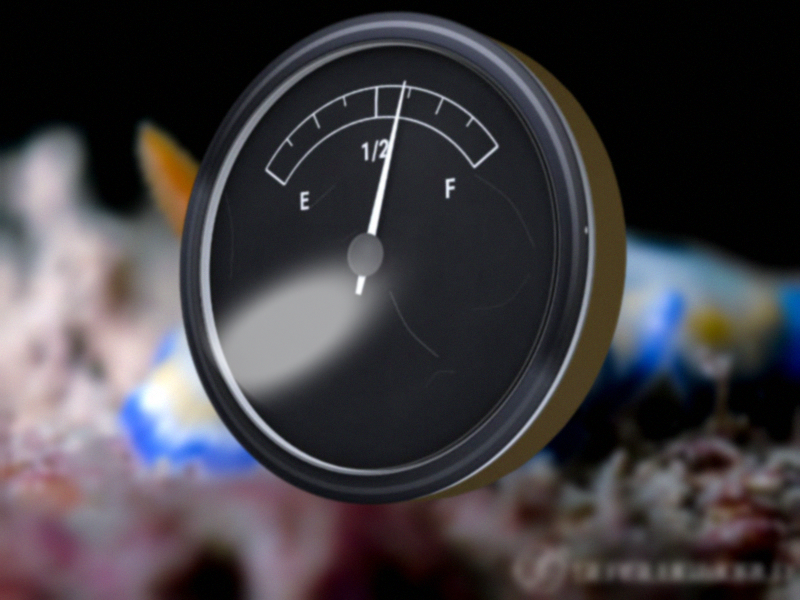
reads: value=0.625
